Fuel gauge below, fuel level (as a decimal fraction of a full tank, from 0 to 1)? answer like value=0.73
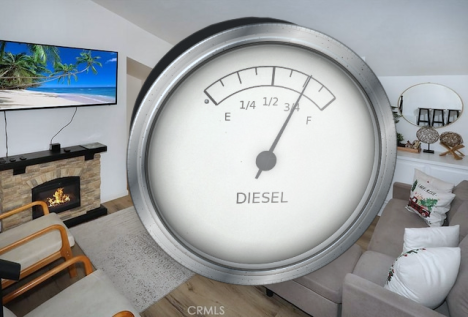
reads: value=0.75
